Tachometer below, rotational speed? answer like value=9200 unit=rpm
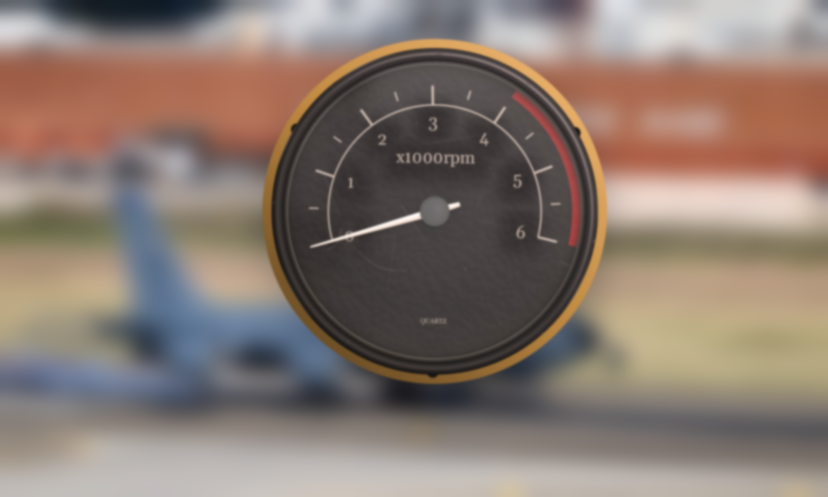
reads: value=0 unit=rpm
